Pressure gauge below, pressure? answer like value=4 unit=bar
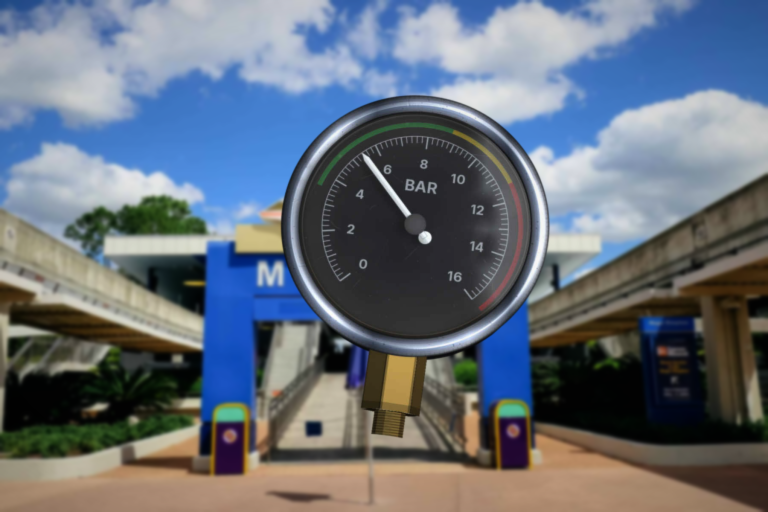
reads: value=5.4 unit=bar
